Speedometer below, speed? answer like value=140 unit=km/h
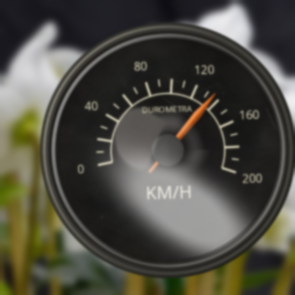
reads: value=135 unit=km/h
